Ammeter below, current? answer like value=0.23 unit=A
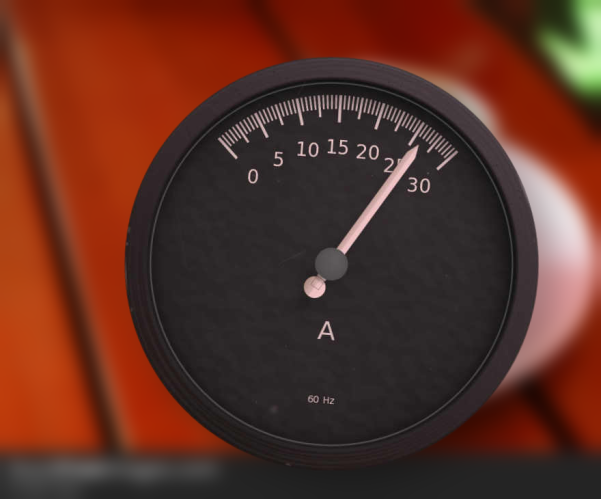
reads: value=26 unit=A
